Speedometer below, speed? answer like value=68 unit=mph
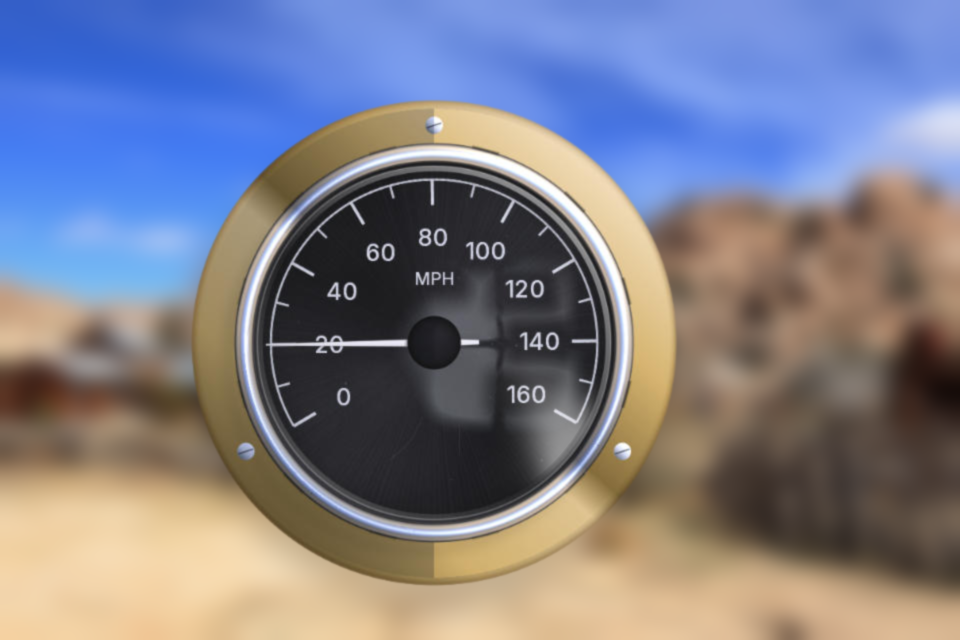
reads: value=20 unit=mph
